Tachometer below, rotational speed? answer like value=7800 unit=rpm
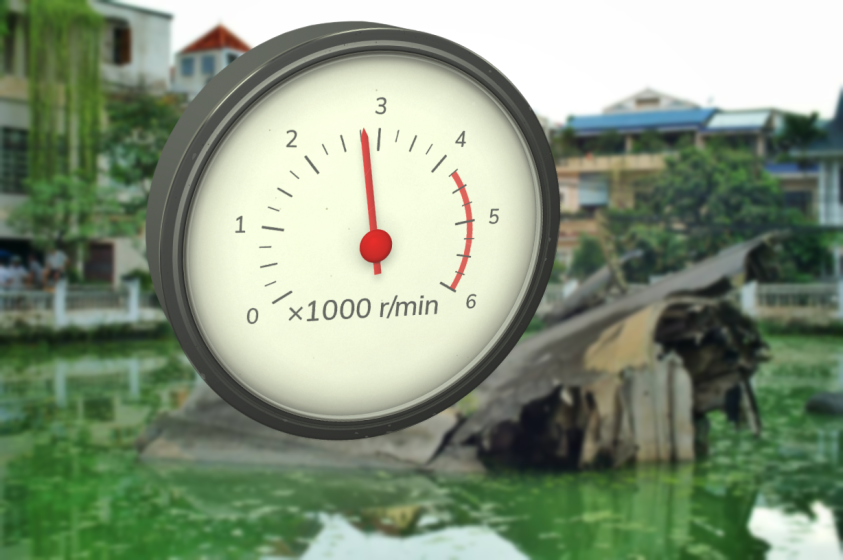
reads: value=2750 unit=rpm
